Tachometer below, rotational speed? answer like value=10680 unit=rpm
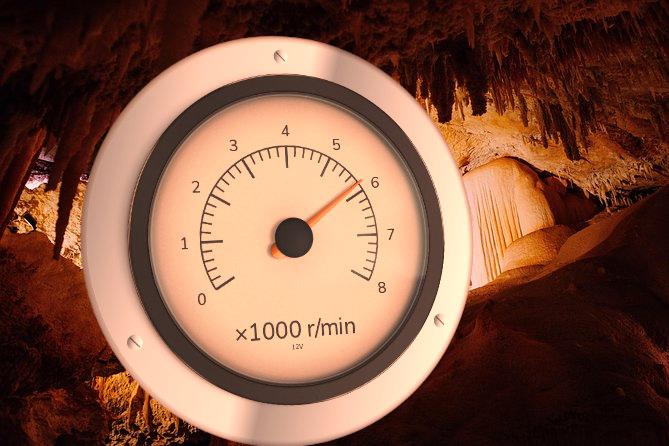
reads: value=5800 unit=rpm
